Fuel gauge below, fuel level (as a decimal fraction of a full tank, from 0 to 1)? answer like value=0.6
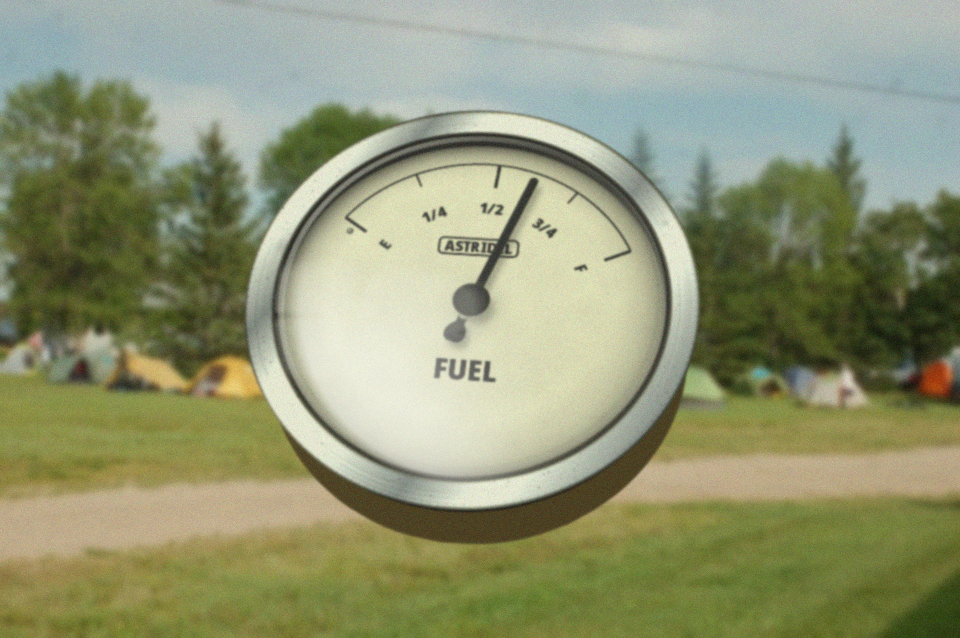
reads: value=0.625
